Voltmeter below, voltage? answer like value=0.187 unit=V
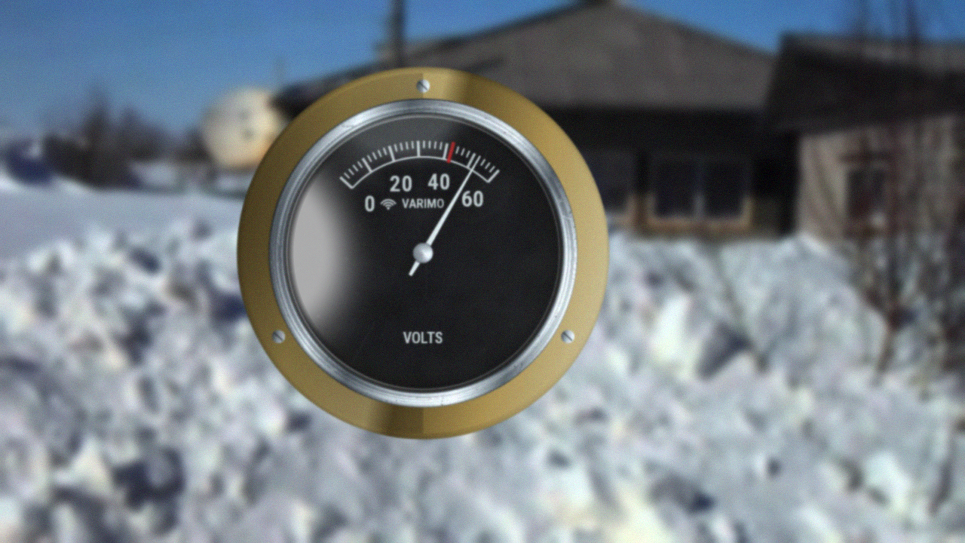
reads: value=52 unit=V
